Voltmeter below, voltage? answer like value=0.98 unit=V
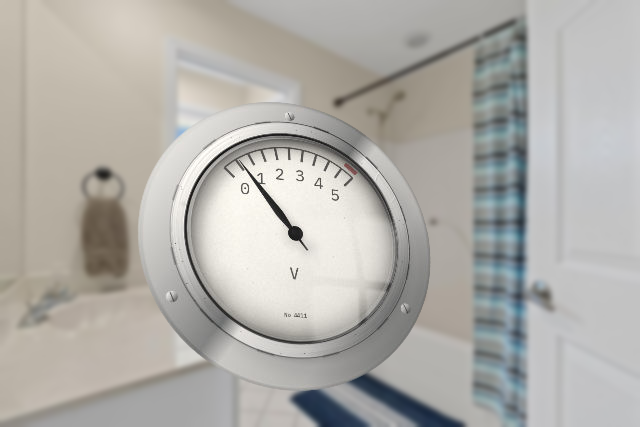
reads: value=0.5 unit=V
